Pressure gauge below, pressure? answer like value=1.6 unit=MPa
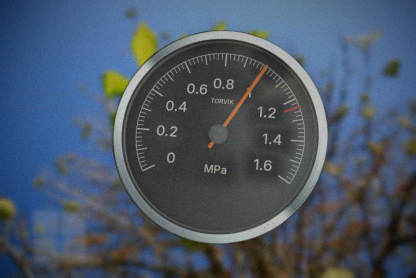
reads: value=1 unit=MPa
